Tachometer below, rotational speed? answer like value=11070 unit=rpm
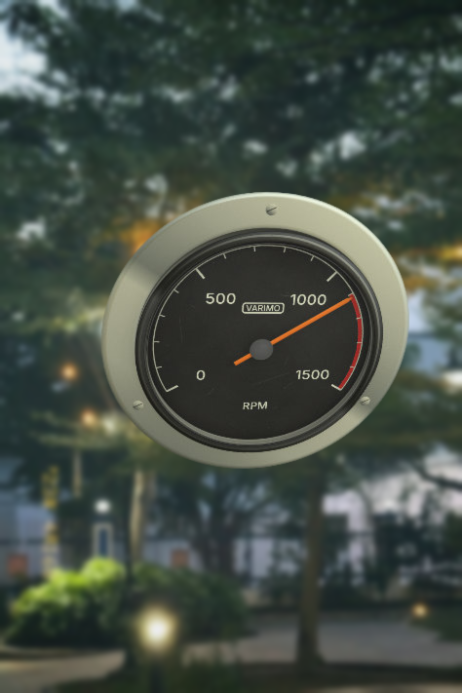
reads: value=1100 unit=rpm
